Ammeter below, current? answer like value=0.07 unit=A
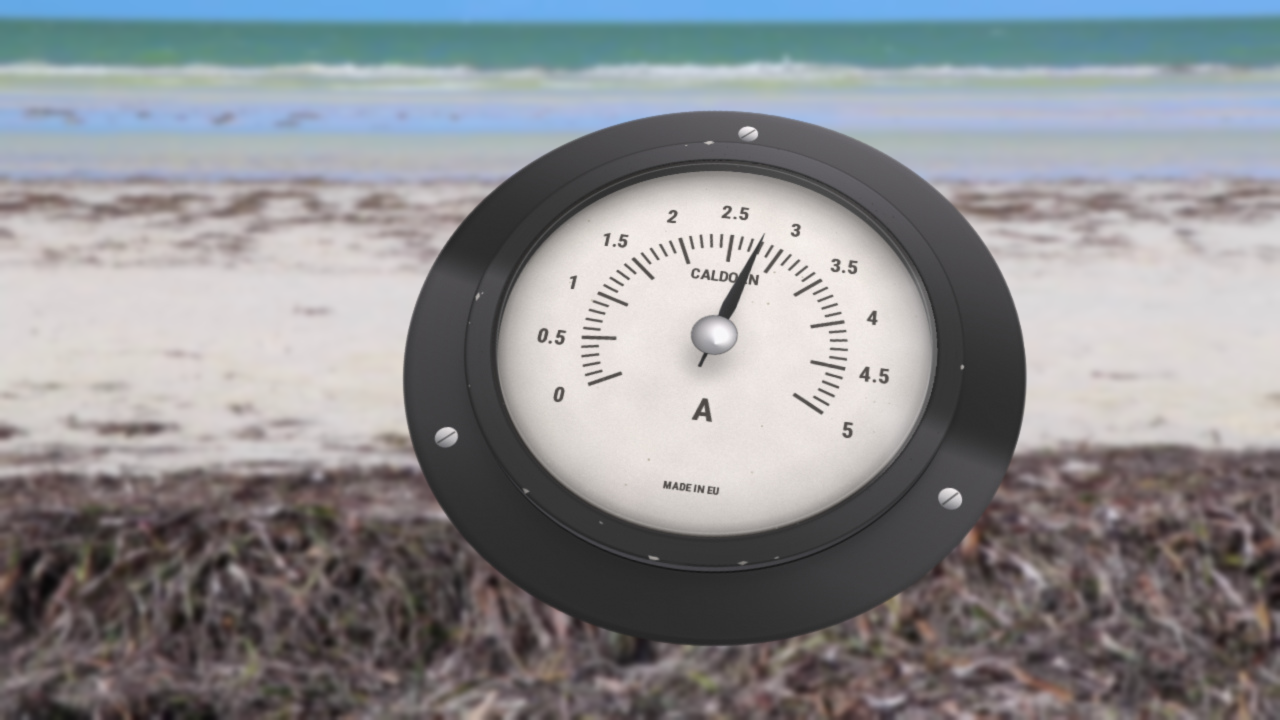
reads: value=2.8 unit=A
